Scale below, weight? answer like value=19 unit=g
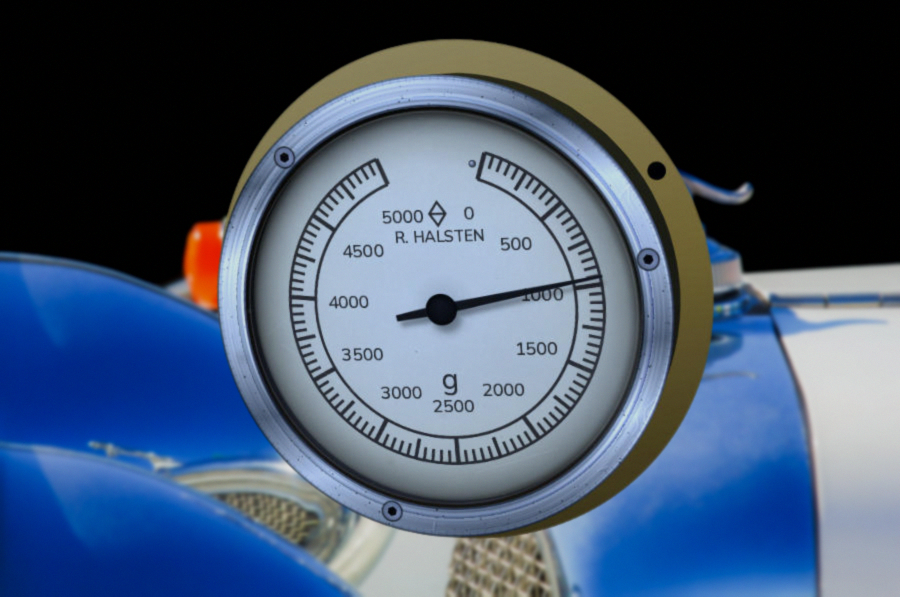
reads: value=950 unit=g
